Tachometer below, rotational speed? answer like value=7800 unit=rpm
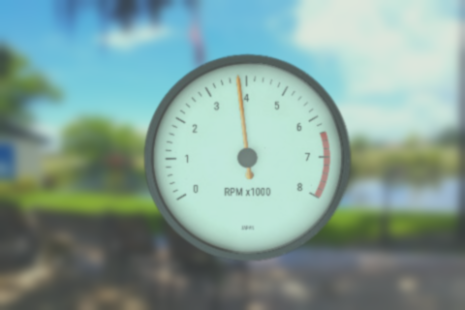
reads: value=3800 unit=rpm
